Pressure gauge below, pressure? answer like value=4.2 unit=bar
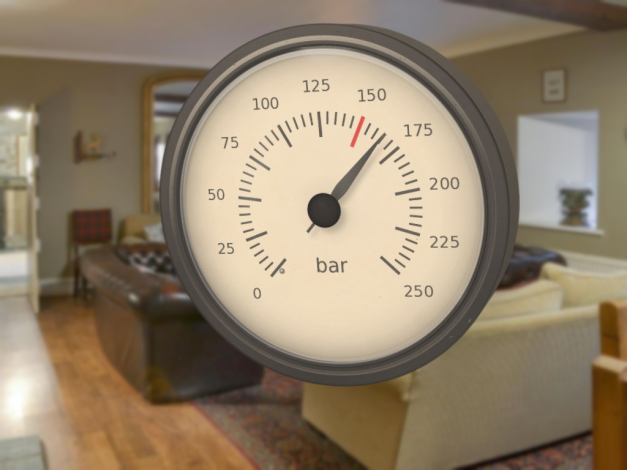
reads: value=165 unit=bar
